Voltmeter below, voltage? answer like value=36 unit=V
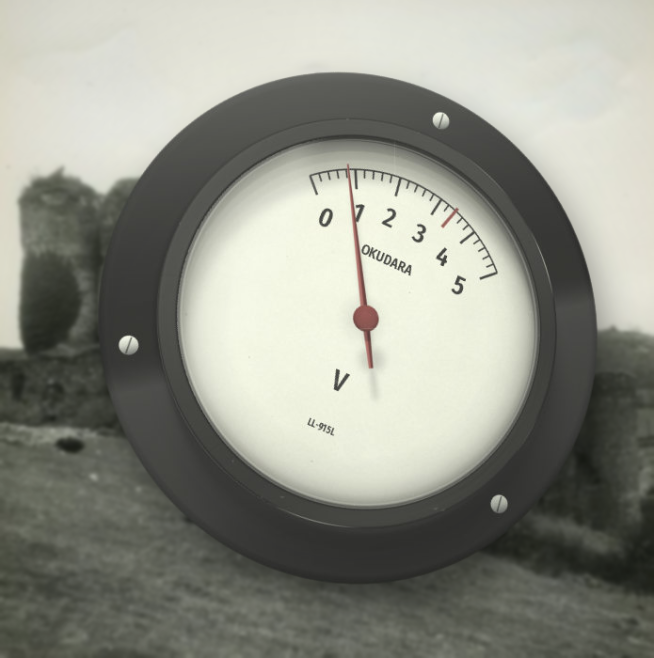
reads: value=0.8 unit=V
